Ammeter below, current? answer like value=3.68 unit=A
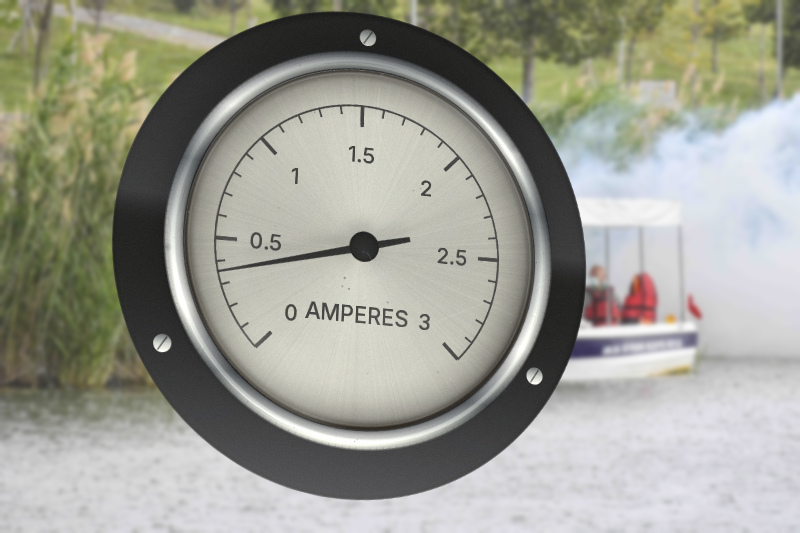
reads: value=0.35 unit=A
